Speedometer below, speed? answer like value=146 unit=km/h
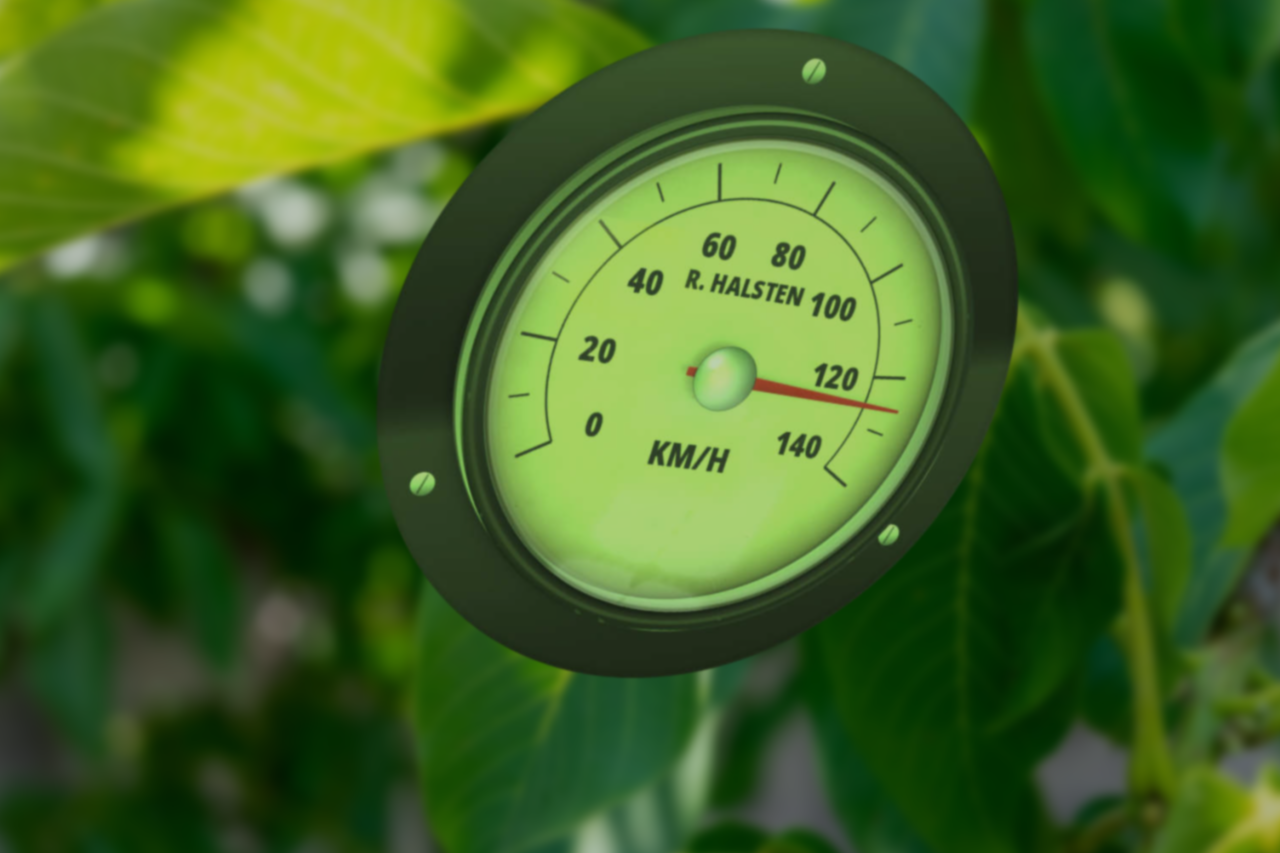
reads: value=125 unit=km/h
